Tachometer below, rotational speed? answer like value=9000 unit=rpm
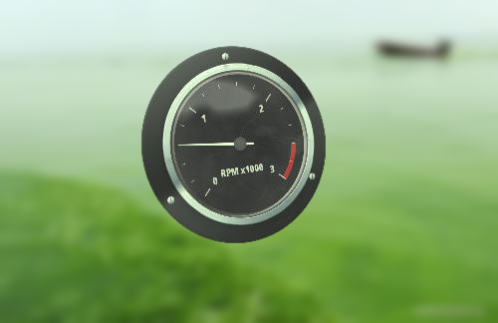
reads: value=600 unit=rpm
